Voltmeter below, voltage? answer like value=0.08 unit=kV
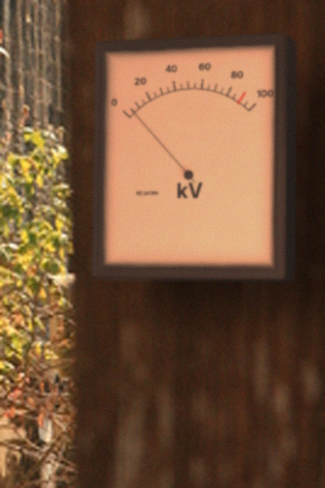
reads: value=5 unit=kV
